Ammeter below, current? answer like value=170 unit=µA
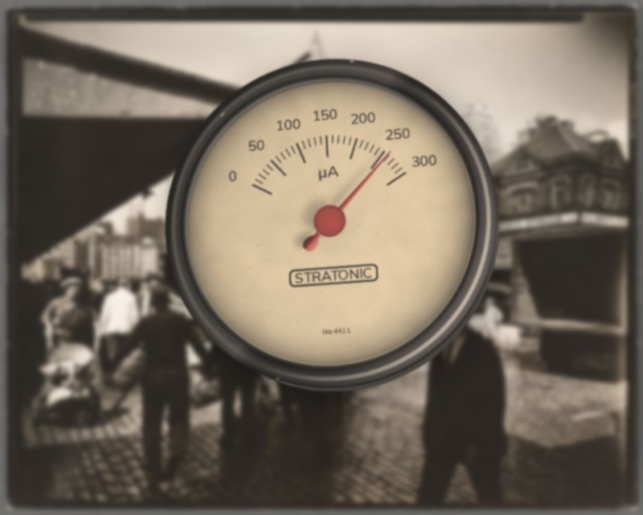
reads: value=260 unit=µA
